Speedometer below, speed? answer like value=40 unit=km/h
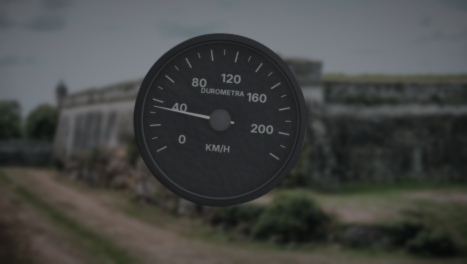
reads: value=35 unit=km/h
